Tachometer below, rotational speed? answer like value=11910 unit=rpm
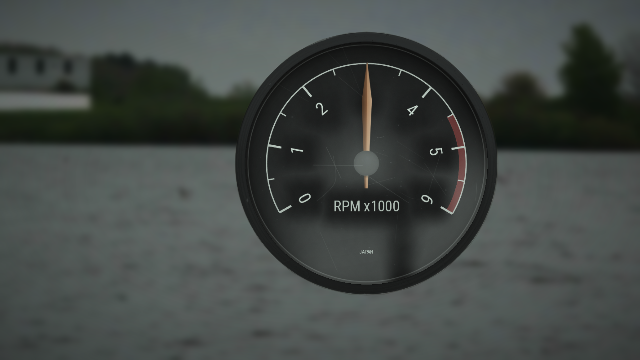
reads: value=3000 unit=rpm
